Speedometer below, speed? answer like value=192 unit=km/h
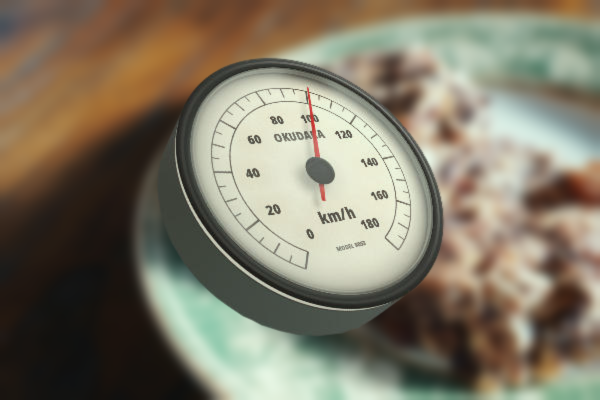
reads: value=100 unit=km/h
